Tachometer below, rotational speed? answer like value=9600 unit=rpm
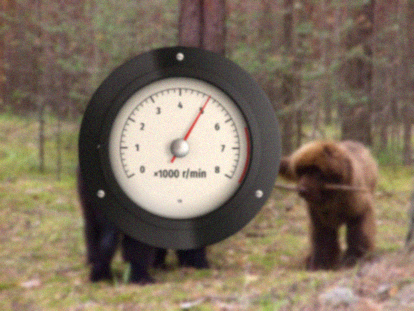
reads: value=5000 unit=rpm
